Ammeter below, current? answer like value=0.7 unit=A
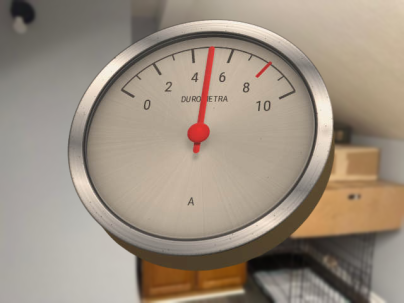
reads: value=5 unit=A
